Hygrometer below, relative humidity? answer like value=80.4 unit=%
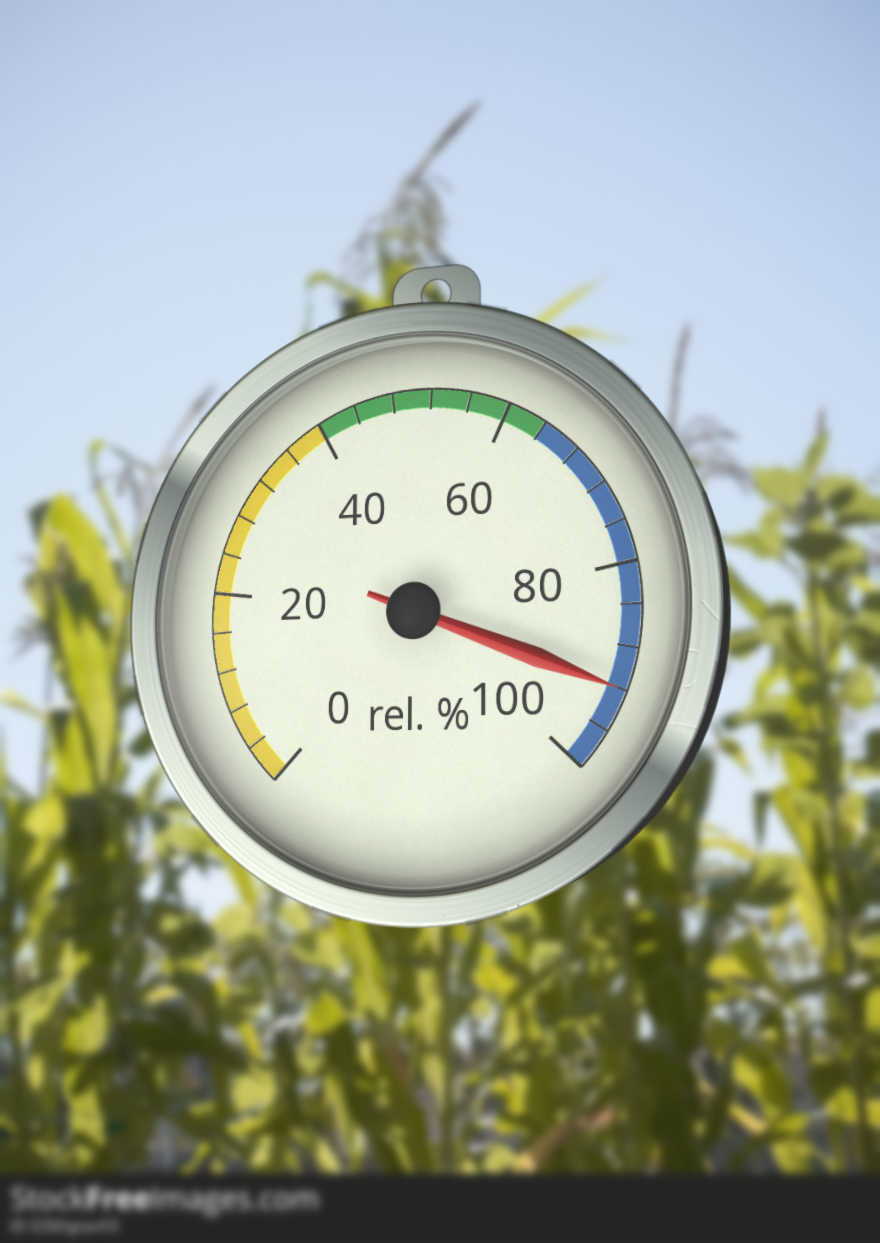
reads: value=92 unit=%
